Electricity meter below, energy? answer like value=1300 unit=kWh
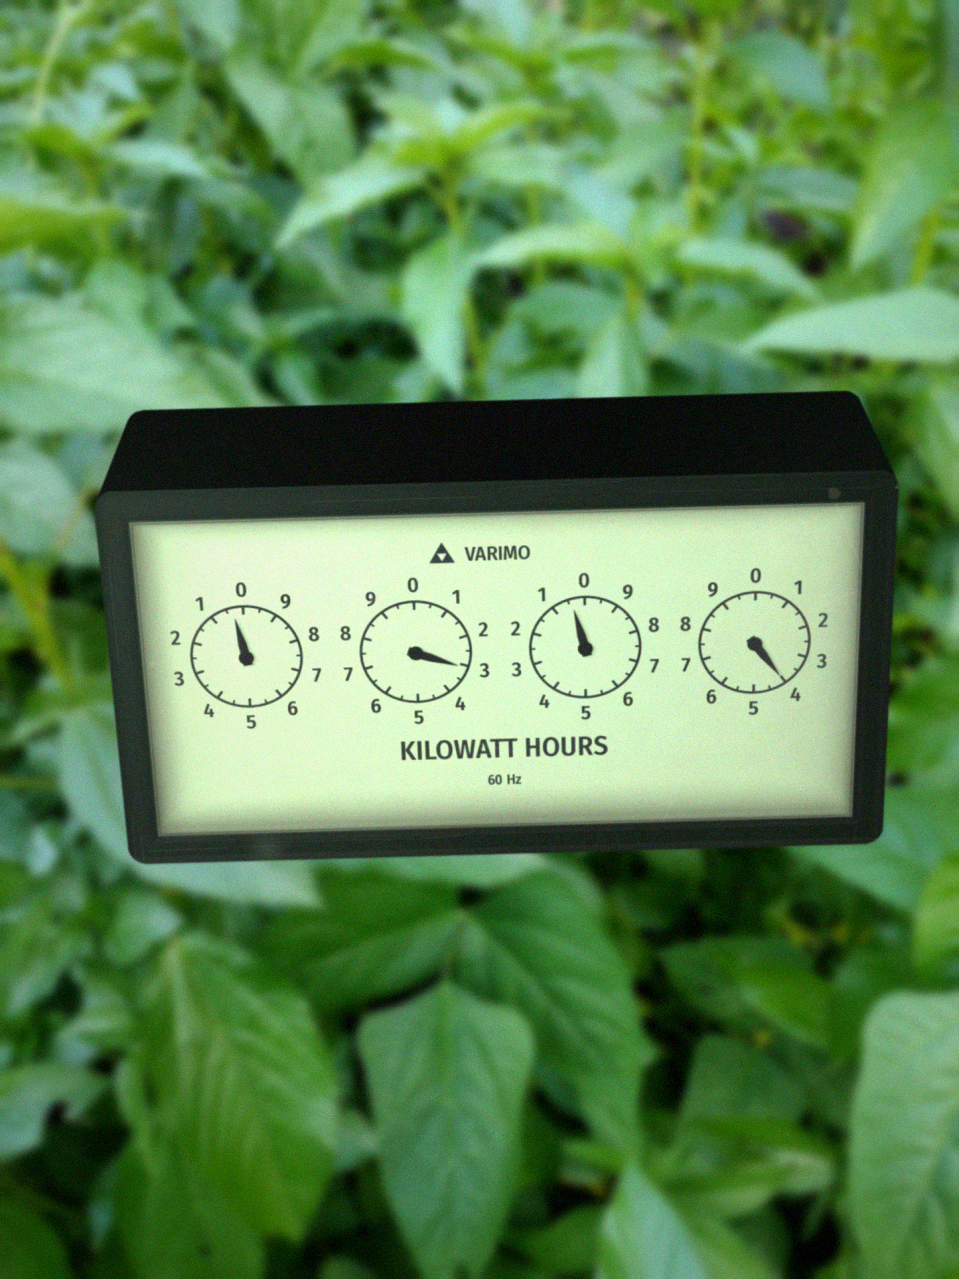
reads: value=304 unit=kWh
